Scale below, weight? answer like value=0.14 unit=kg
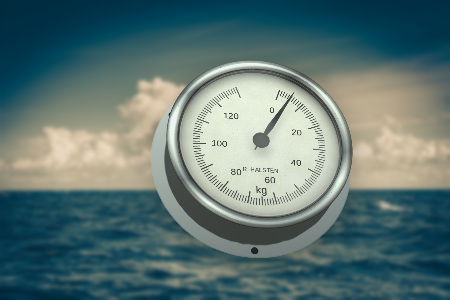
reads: value=5 unit=kg
